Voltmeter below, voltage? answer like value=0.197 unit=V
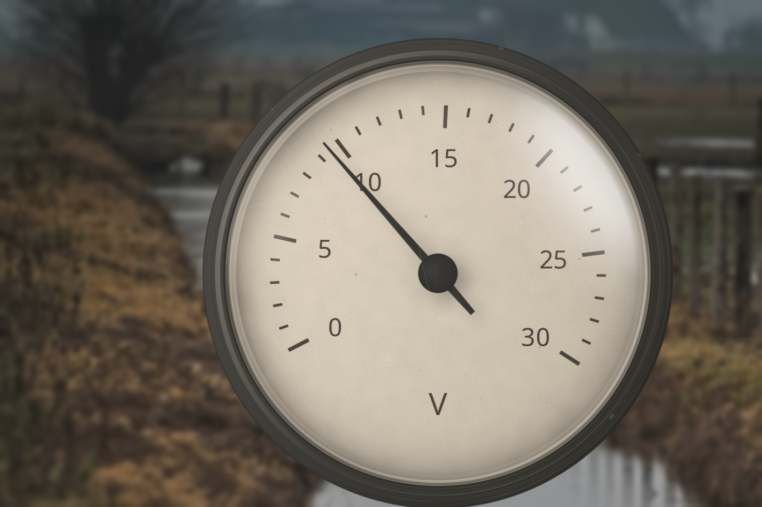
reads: value=9.5 unit=V
